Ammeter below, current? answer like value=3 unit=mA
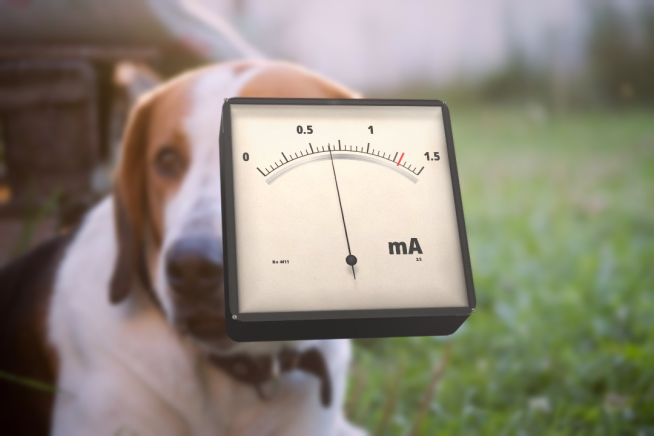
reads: value=0.65 unit=mA
